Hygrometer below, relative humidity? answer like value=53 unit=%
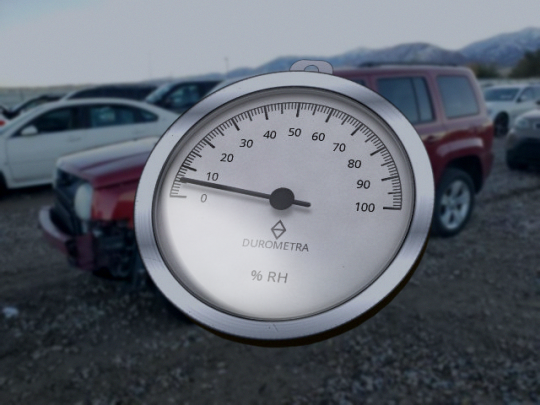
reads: value=5 unit=%
